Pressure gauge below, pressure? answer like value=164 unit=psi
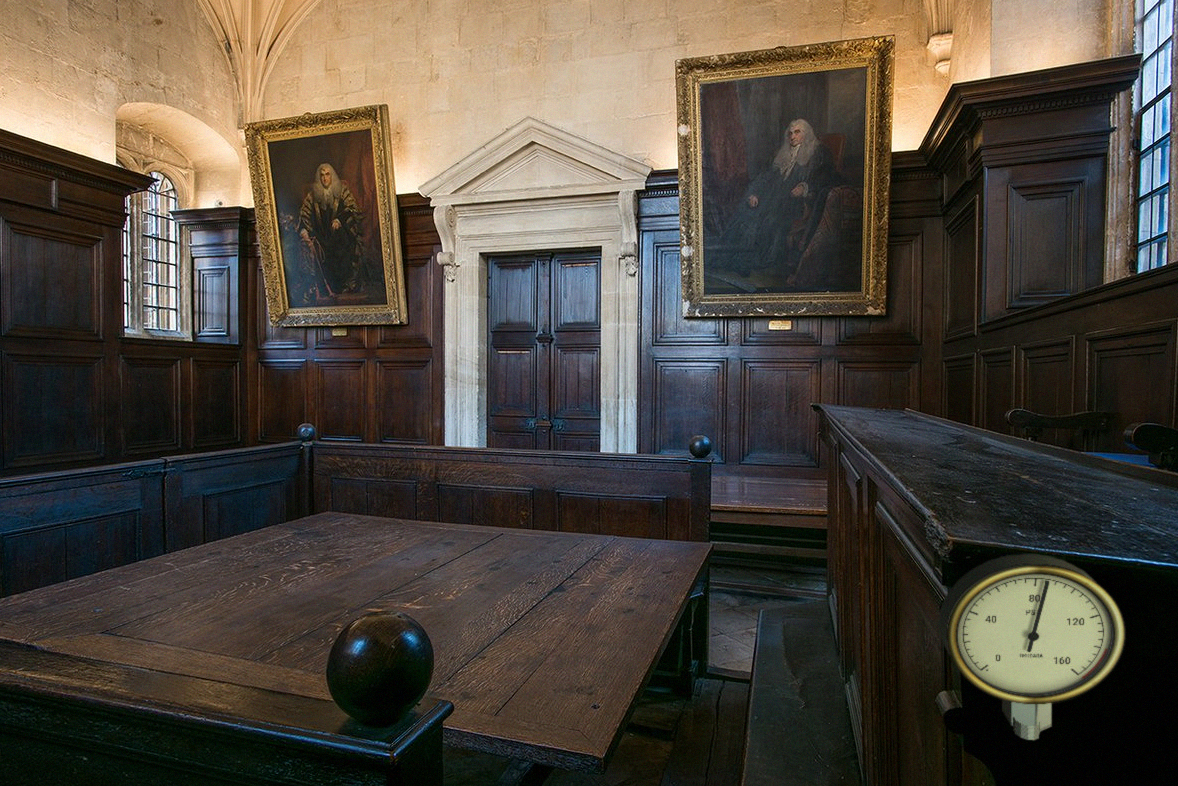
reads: value=85 unit=psi
